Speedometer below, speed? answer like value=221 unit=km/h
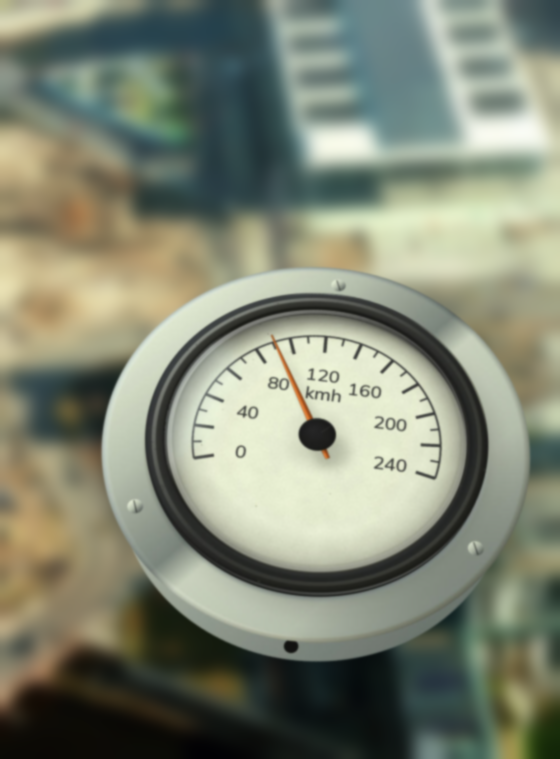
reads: value=90 unit=km/h
